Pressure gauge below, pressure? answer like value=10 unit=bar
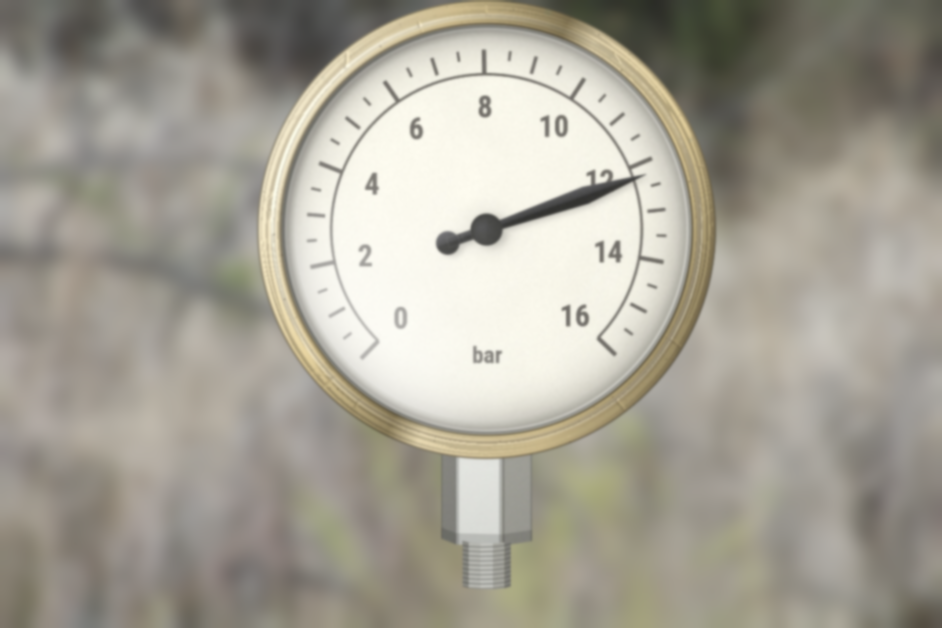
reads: value=12.25 unit=bar
